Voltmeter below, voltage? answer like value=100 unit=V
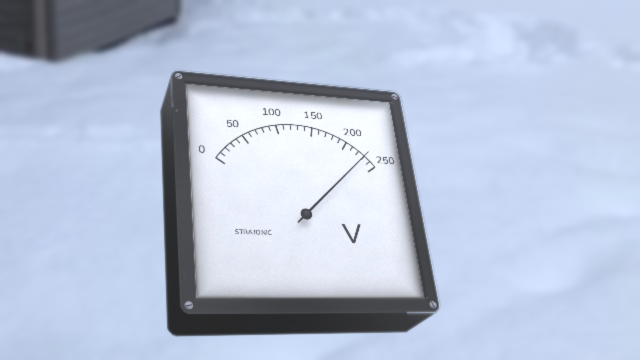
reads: value=230 unit=V
